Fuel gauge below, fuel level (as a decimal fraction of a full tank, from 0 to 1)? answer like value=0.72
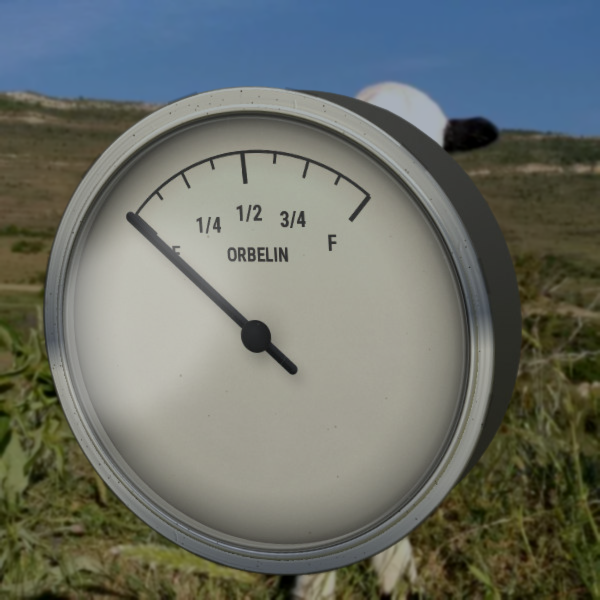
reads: value=0
